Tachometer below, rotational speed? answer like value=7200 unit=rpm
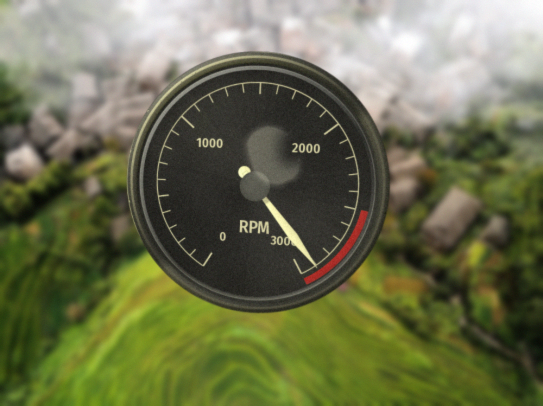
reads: value=2900 unit=rpm
